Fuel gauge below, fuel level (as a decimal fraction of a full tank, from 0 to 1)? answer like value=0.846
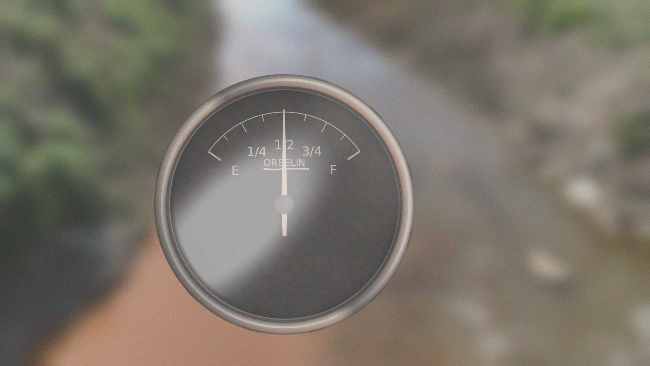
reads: value=0.5
